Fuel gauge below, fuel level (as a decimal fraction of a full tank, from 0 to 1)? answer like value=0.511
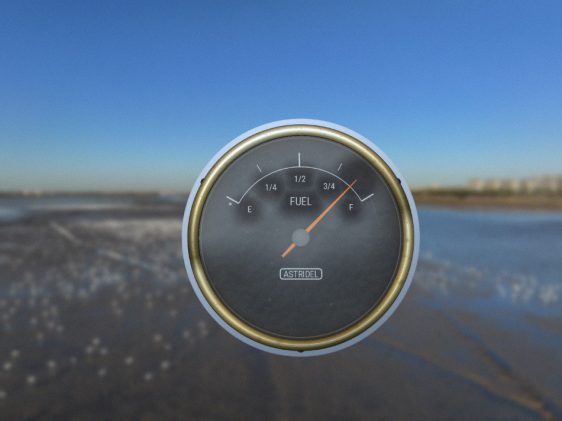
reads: value=0.875
